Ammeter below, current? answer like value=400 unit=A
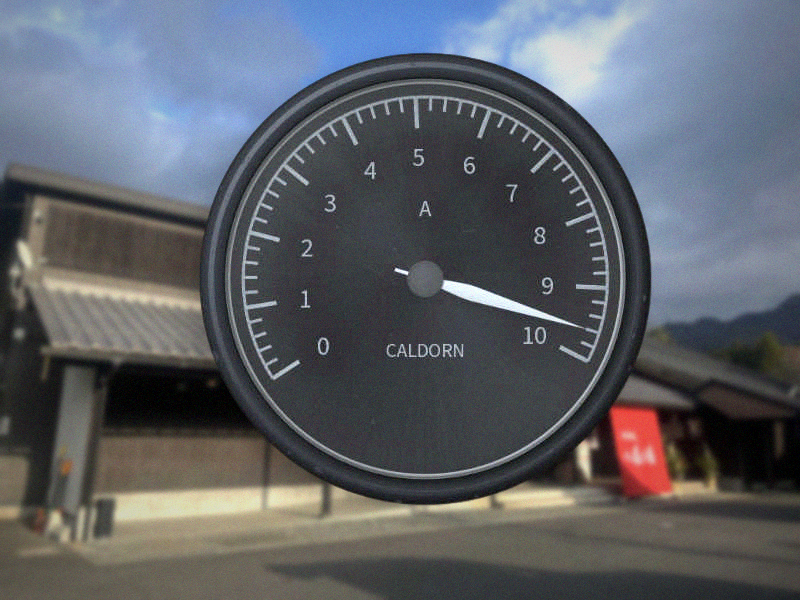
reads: value=9.6 unit=A
